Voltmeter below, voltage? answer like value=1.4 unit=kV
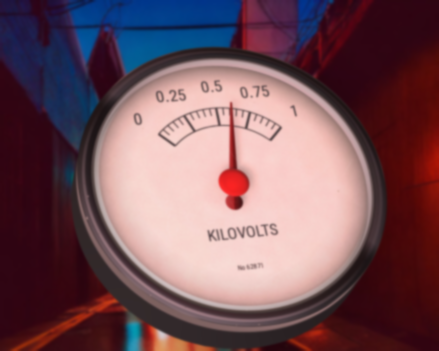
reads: value=0.6 unit=kV
